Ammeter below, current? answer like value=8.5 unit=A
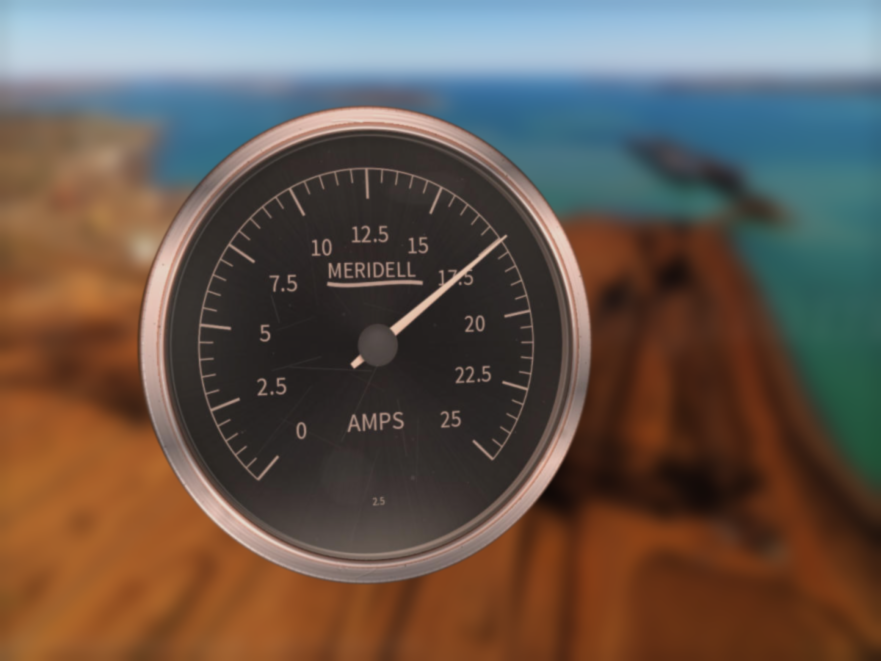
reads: value=17.5 unit=A
